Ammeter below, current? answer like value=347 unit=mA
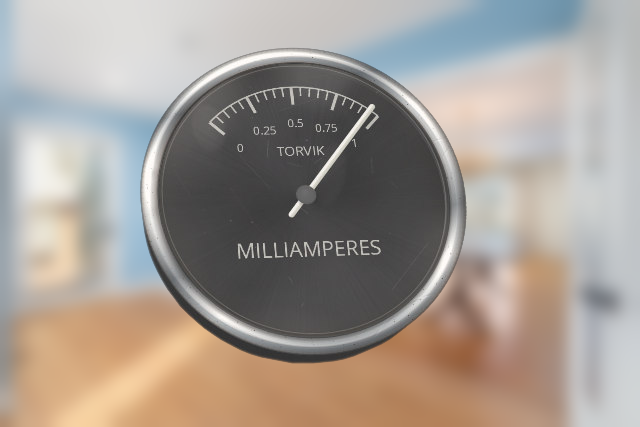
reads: value=0.95 unit=mA
